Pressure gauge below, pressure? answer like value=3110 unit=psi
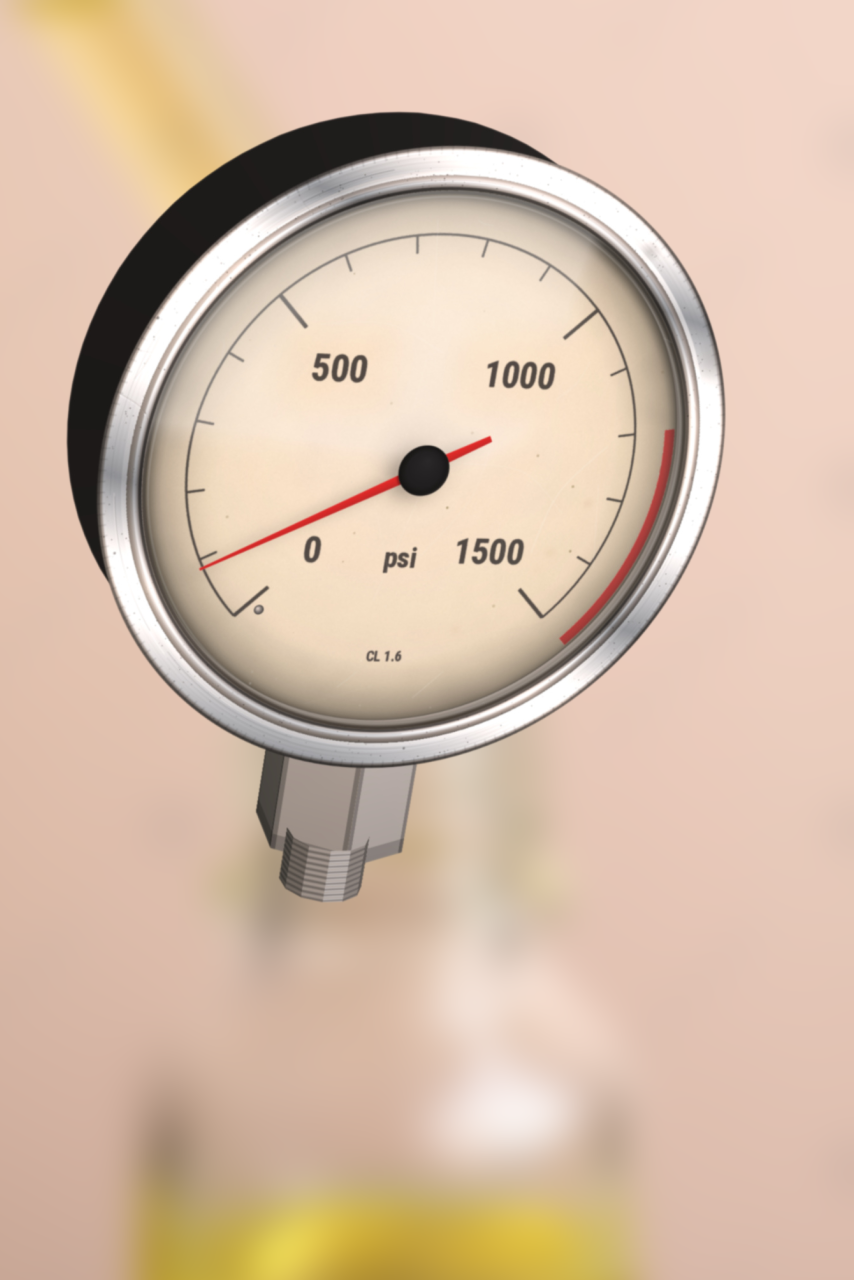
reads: value=100 unit=psi
